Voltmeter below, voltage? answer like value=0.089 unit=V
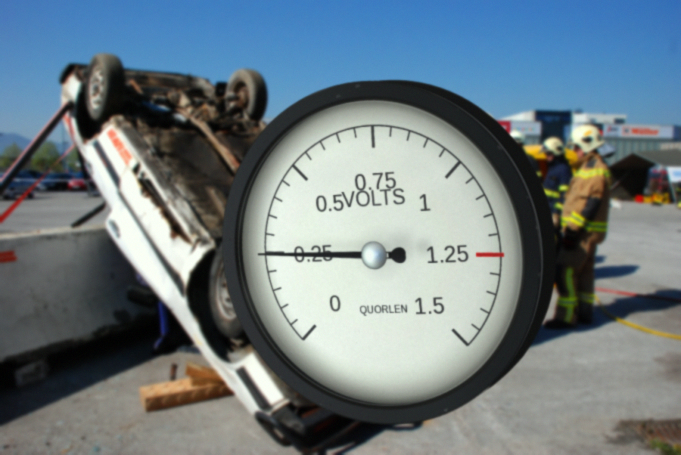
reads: value=0.25 unit=V
